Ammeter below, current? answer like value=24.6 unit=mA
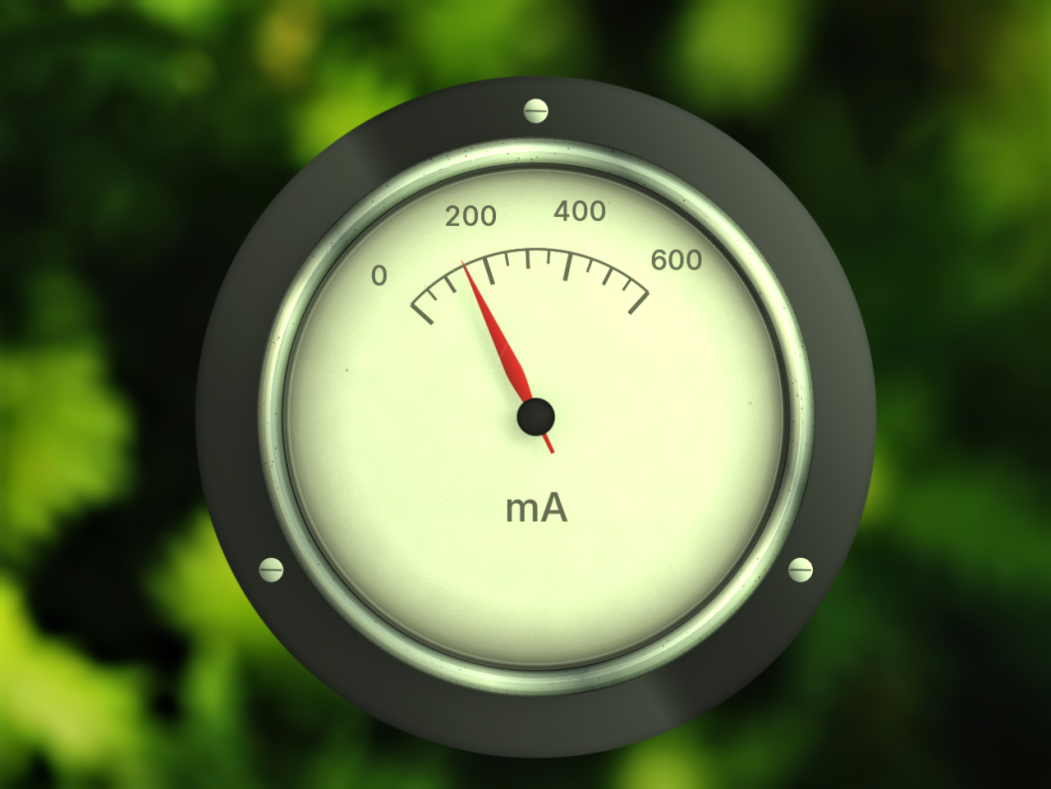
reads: value=150 unit=mA
